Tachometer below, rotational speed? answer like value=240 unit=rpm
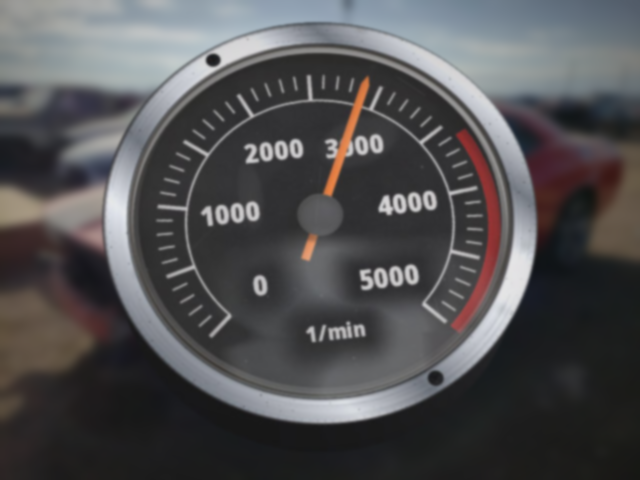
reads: value=2900 unit=rpm
